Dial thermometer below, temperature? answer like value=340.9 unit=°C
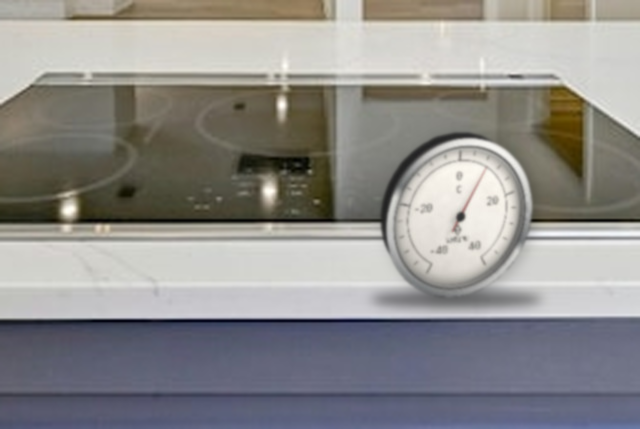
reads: value=8 unit=°C
